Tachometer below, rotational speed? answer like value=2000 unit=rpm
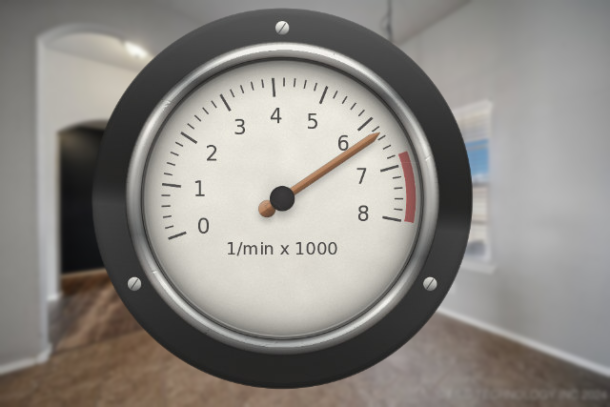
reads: value=6300 unit=rpm
